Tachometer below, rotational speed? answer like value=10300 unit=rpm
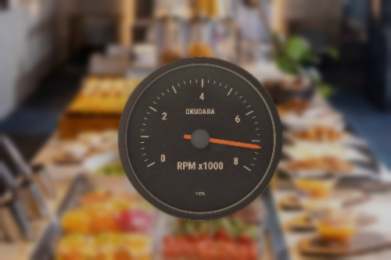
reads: value=7200 unit=rpm
